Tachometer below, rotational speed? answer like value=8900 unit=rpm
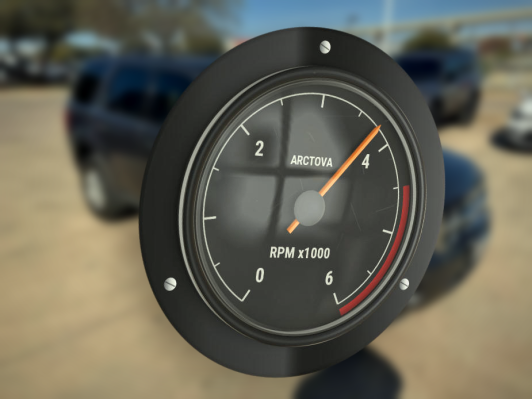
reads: value=3750 unit=rpm
